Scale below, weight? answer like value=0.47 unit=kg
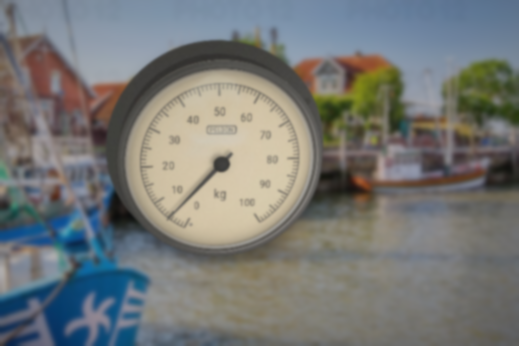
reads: value=5 unit=kg
